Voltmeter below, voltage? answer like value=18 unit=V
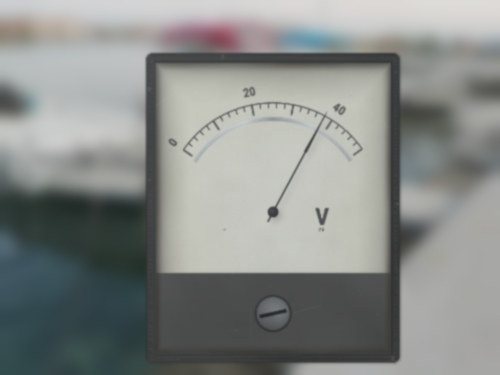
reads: value=38 unit=V
